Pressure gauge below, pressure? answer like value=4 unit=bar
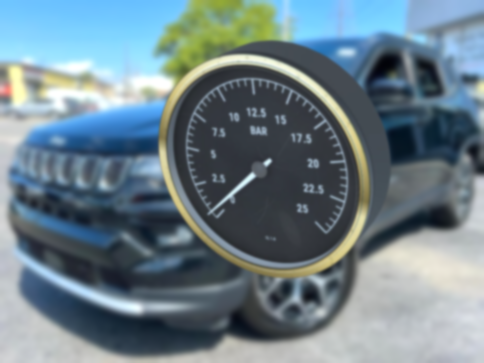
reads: value=0.5 unit=bar
